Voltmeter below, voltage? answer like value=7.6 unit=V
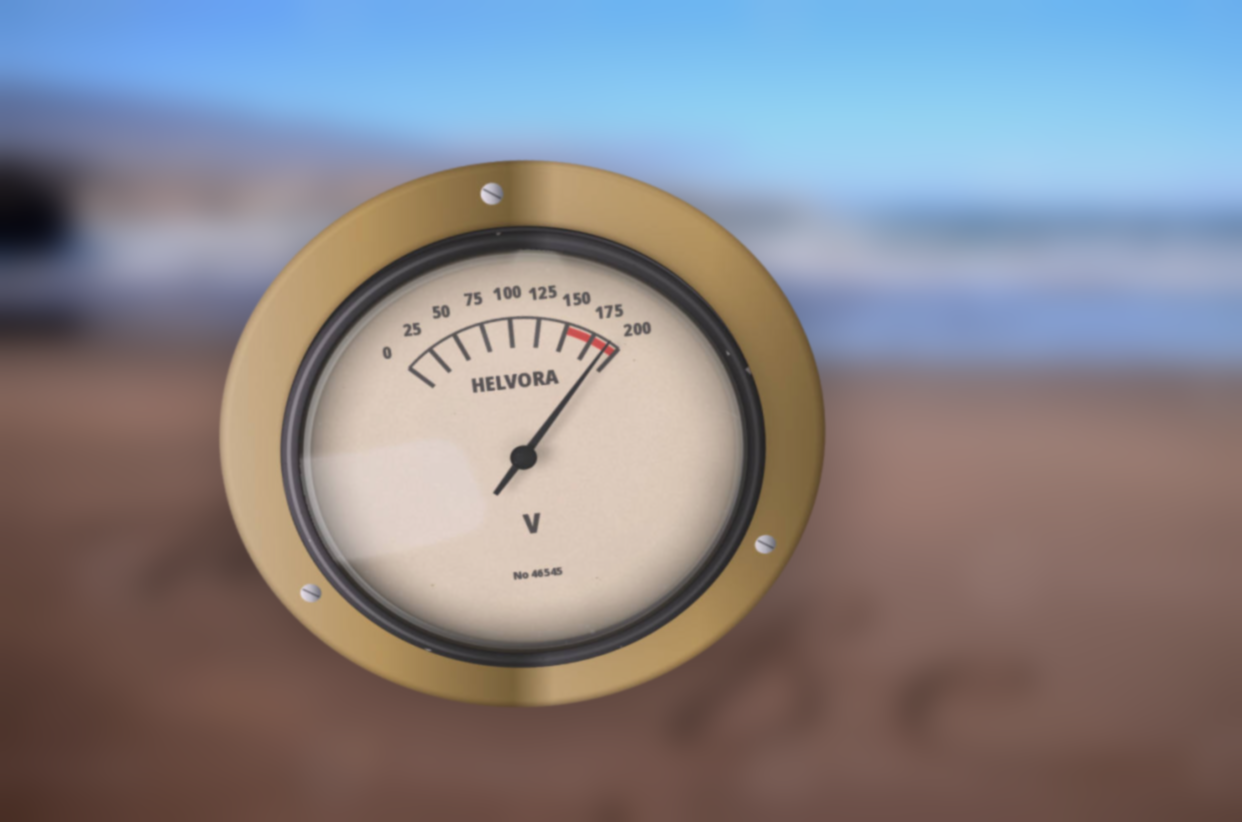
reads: value=187.5 unit=V
